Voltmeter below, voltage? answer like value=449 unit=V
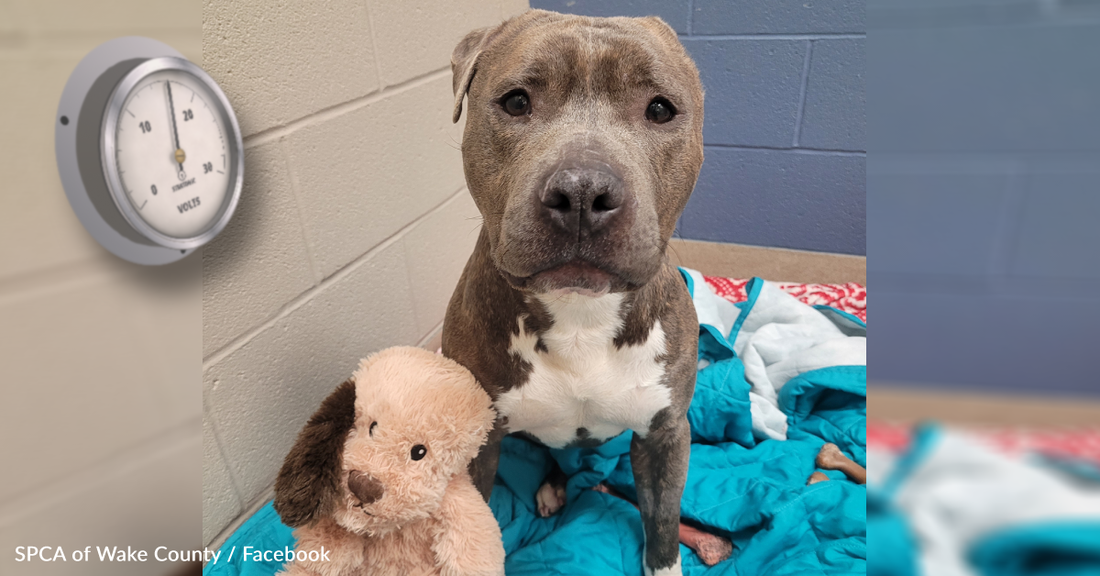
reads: value=16 unit=V
